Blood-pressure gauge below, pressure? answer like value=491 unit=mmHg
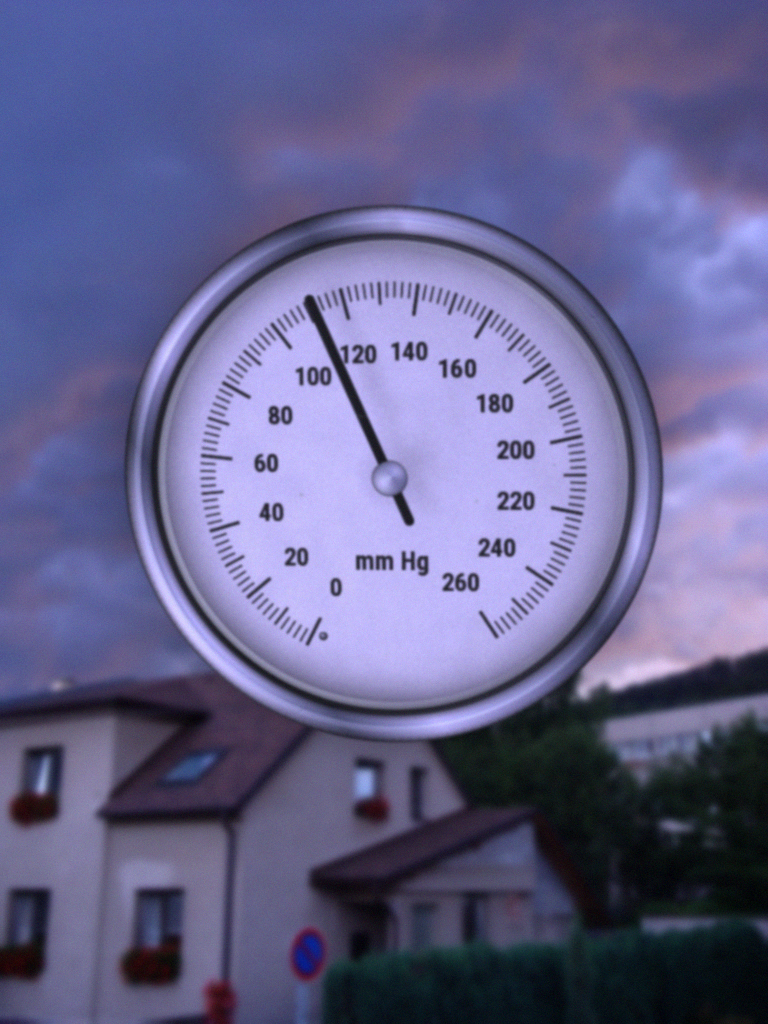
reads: value=112 unit=mmHg
